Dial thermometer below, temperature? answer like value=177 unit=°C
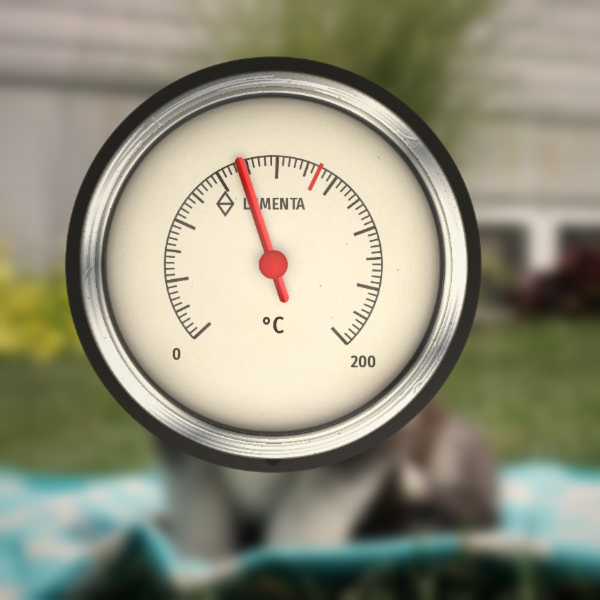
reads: value=85 unit=°C
